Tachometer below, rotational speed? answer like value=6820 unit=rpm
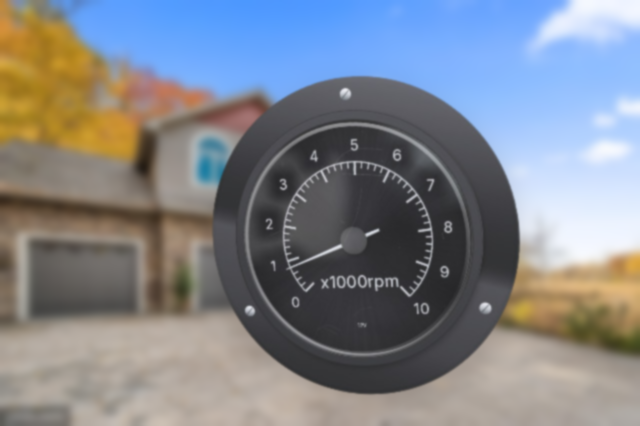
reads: value=800 unit=rpm
